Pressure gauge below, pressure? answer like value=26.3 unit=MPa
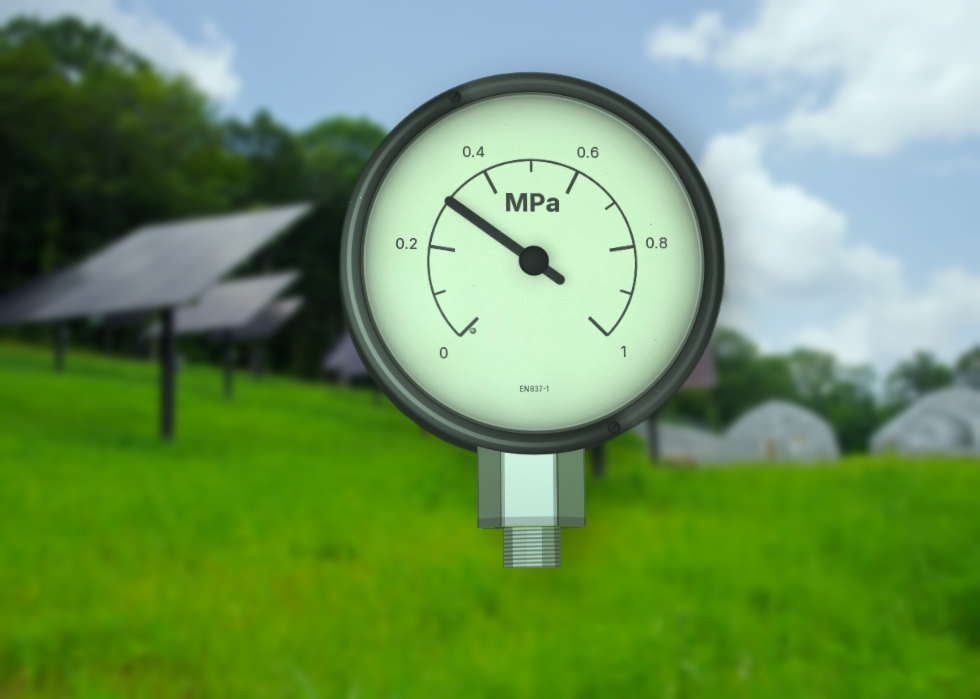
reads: value=0.3 unit=MPa
